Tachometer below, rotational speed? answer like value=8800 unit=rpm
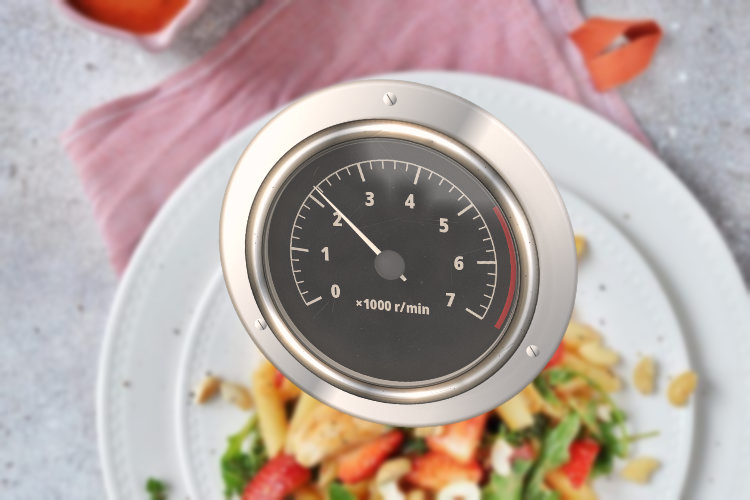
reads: value=2200 unit=rpm
